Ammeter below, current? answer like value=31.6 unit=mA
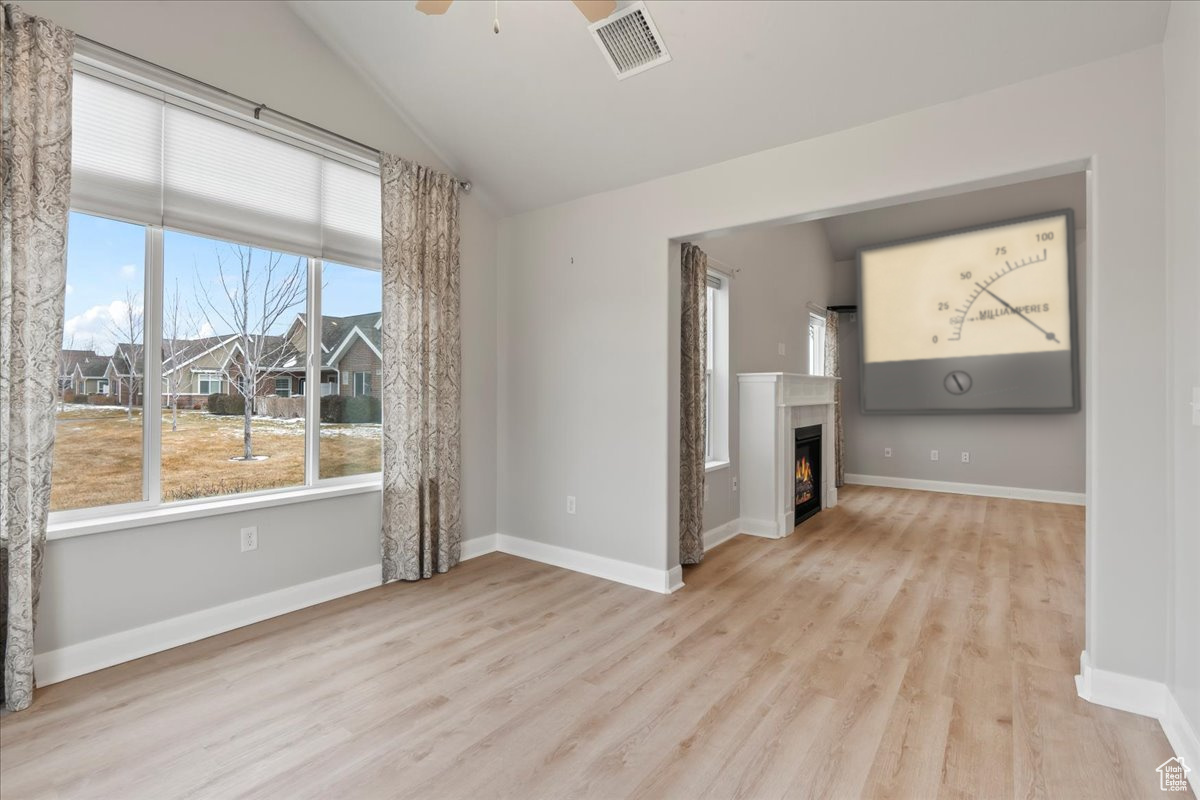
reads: value=50 unit=mA
